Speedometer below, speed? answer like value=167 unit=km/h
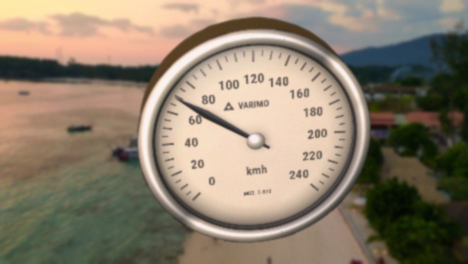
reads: value=70 unit=km/h
